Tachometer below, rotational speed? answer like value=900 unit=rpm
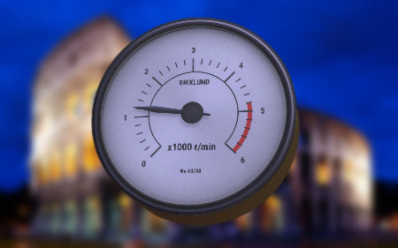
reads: value=1200 unit=rpm
